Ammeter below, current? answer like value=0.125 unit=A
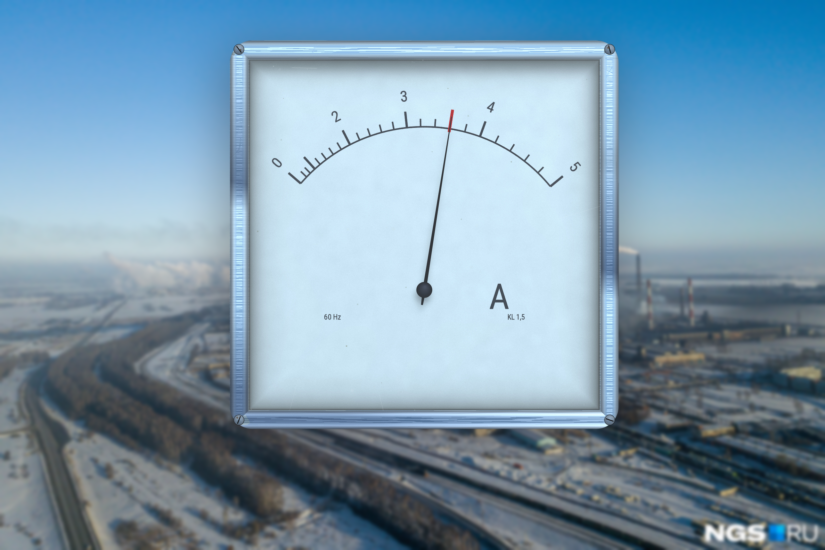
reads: value=3.6 unit=A
